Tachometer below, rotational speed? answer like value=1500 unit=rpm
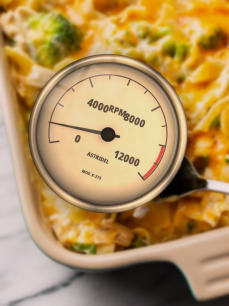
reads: value=1000 unit=rpm
